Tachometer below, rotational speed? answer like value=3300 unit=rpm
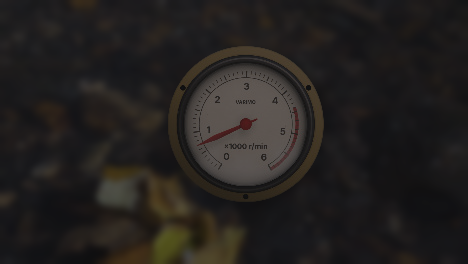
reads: value=700 unit=rpm
